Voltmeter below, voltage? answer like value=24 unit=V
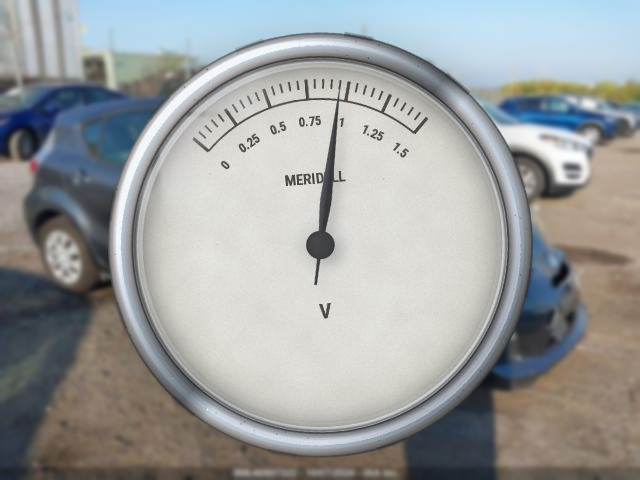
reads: value=0.95 unit=V
